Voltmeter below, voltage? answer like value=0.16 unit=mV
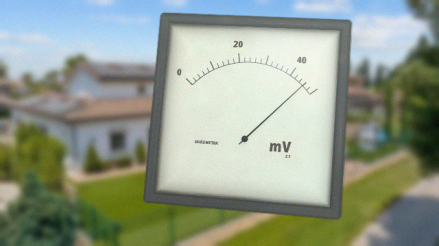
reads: value=46 unit=mV
